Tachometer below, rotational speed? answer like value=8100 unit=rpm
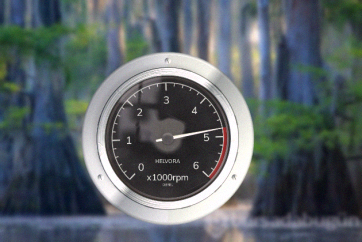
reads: value=4800 unit=rpm
